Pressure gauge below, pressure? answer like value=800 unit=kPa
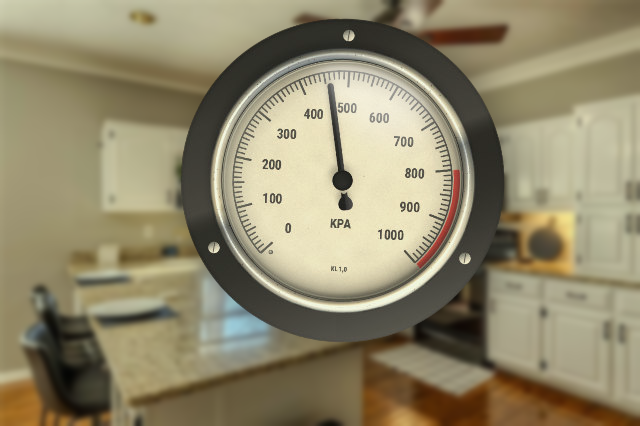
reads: value=460 unit=kPa
